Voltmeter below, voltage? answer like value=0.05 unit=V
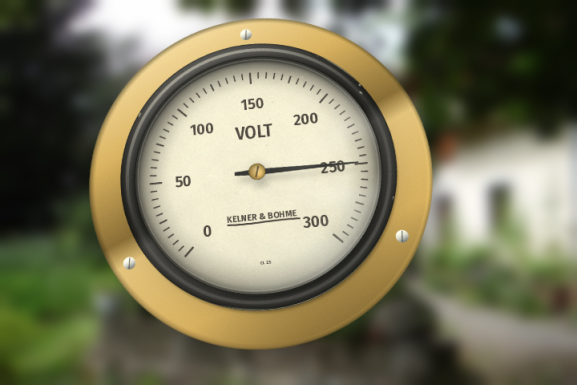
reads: value=250 unit=V
